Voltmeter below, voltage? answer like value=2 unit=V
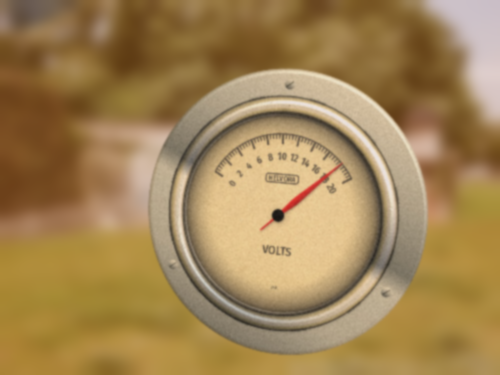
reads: value=18 unit=V
